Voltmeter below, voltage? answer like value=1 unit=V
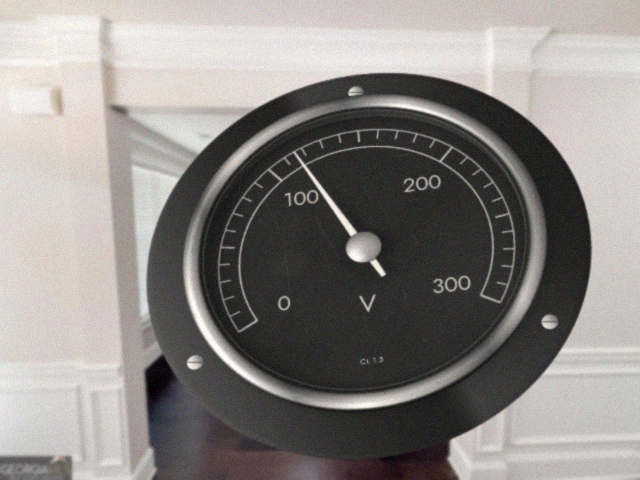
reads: value=115 unit=V
